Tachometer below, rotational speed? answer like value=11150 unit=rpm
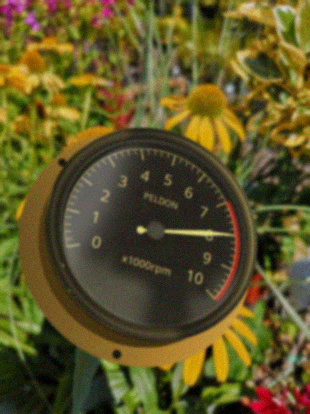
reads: value=8000 unit=rpm
